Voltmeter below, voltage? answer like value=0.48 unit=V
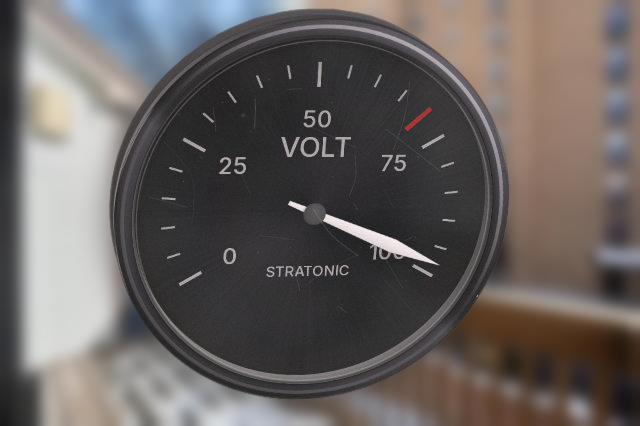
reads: value=97.5 unit=V
